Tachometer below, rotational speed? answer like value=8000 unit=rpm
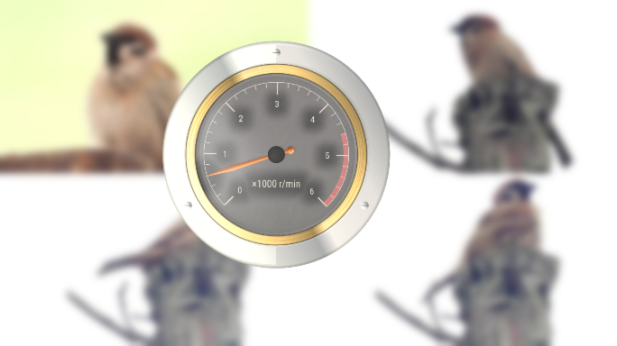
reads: value=600 unit=rpm
